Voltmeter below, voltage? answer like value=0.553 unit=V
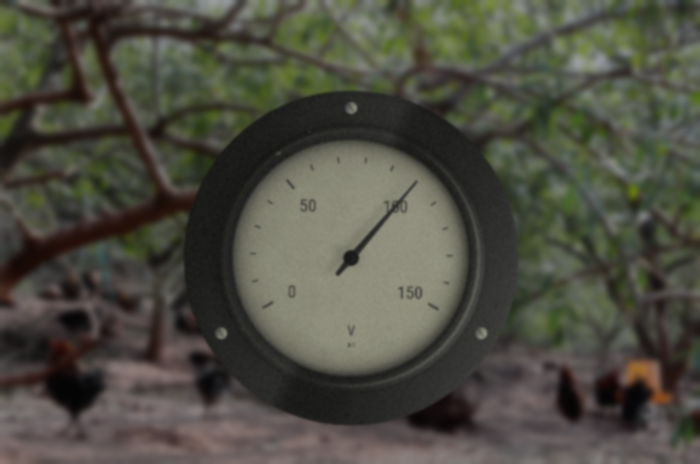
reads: value=100 unit=V
